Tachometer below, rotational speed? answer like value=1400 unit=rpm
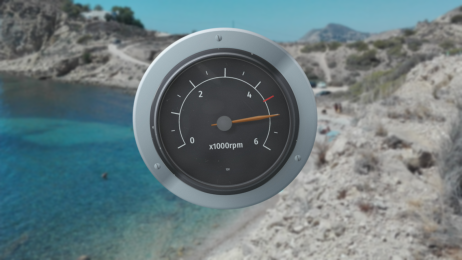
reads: value=5000 unit=rpm
